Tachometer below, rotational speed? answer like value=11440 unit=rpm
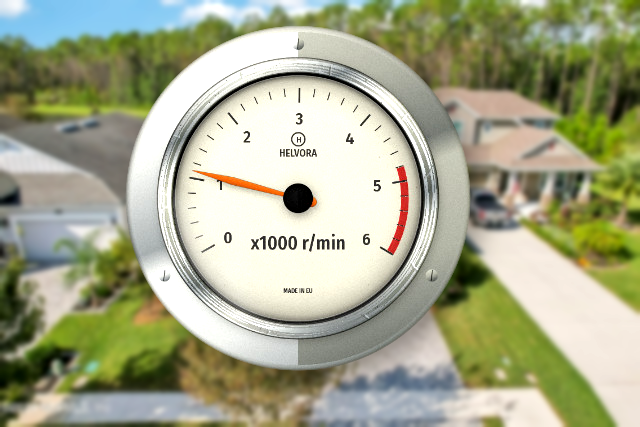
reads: value=1100 unit=rpm
